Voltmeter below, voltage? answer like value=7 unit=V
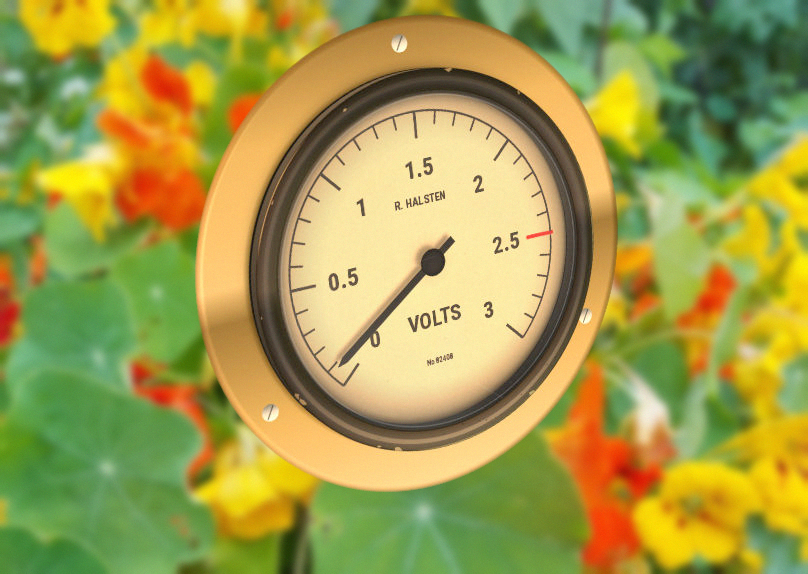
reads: value=0.1 unit=V
